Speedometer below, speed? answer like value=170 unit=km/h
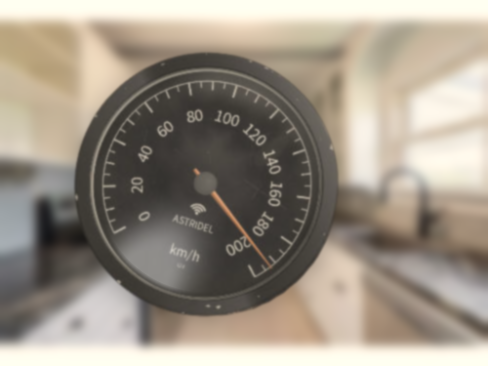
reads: value=192.5 unit=km/h
